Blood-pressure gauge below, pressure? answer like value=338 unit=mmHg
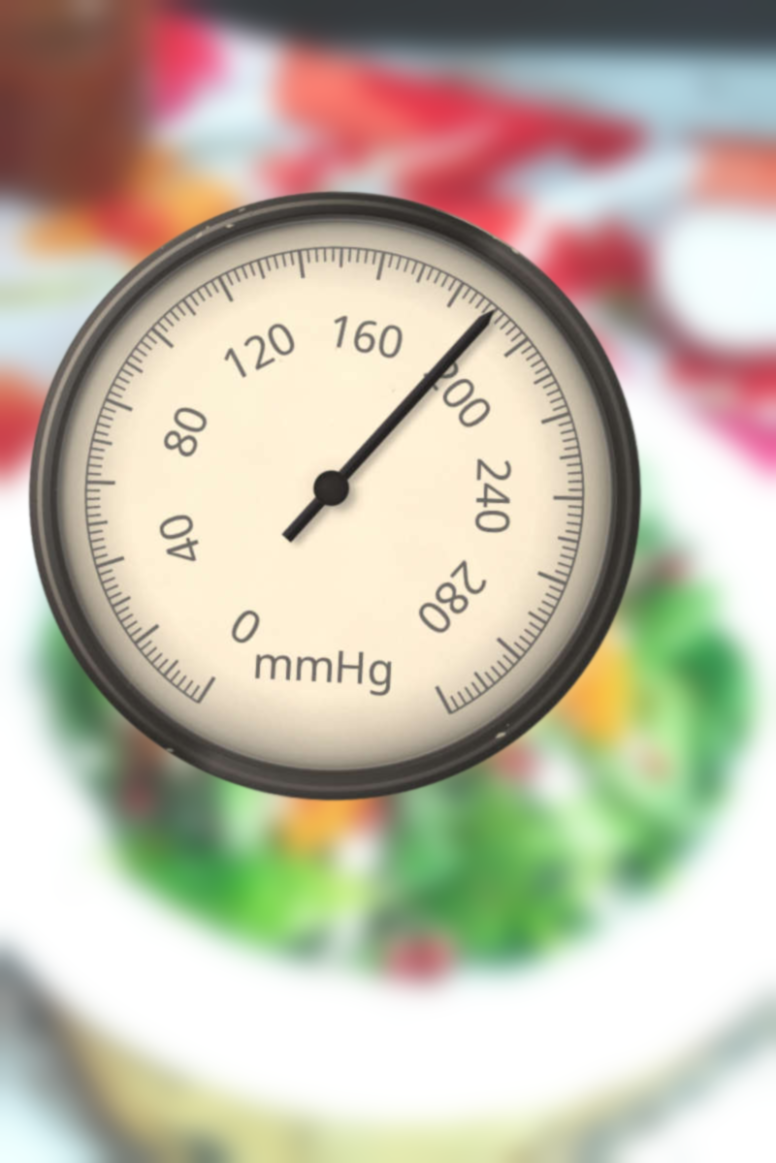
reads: value=190 unit=mmHg
